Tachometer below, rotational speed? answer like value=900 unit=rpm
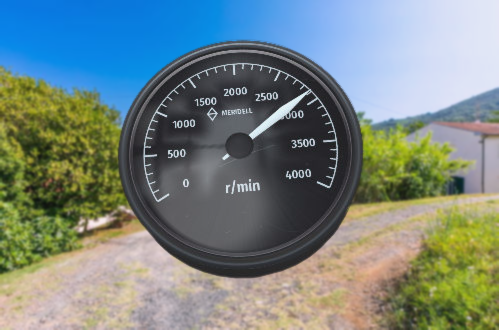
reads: value=2900 unit=rpm
